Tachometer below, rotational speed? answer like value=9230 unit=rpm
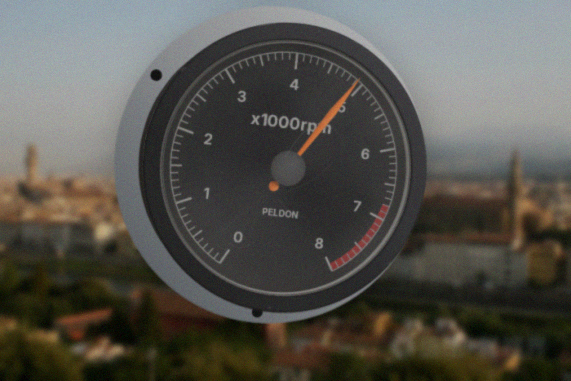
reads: value=4900 unit=rpm
